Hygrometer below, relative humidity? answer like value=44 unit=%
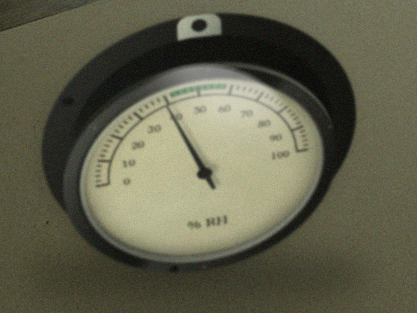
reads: value=40 unit=%
